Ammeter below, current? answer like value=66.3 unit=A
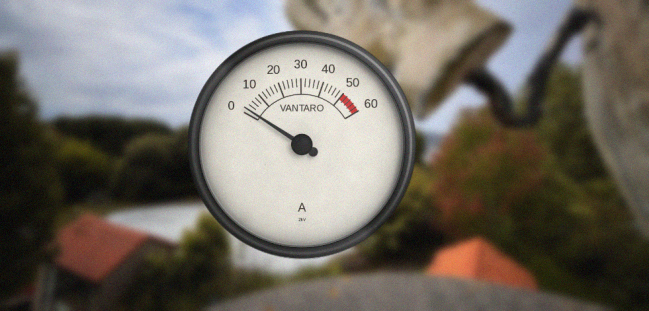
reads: value=2 unit=A
